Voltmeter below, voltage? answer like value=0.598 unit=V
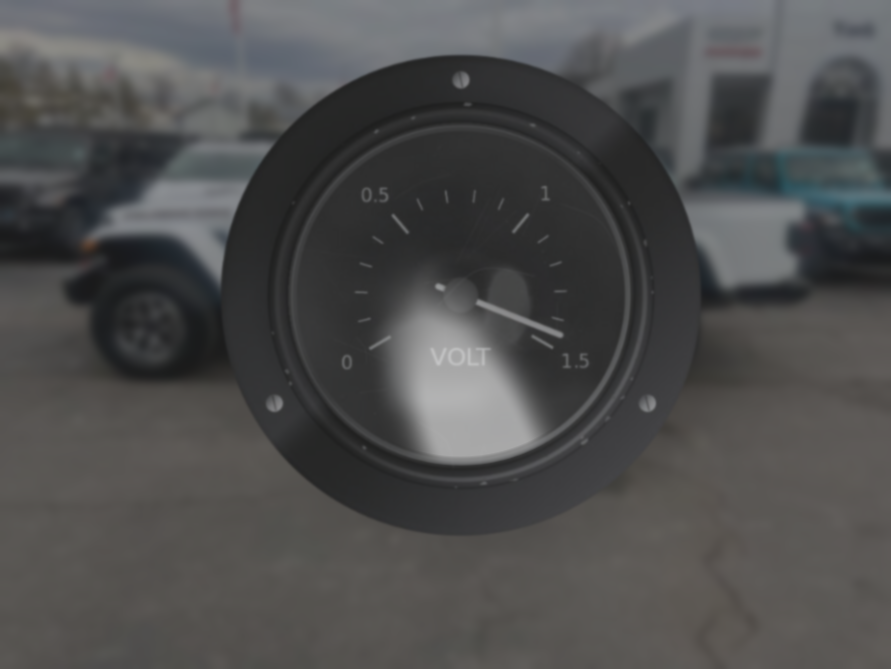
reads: value=1.45 unit=V
